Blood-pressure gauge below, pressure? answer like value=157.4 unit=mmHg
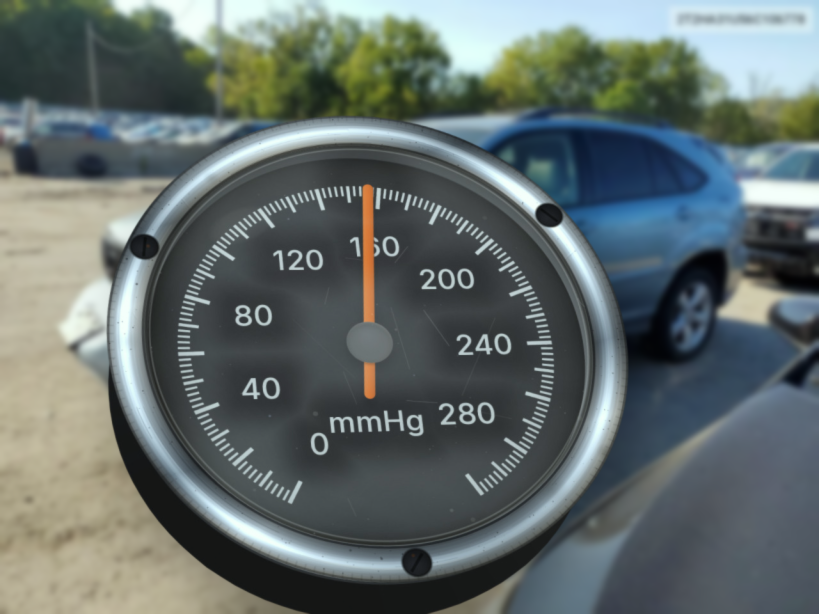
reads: value=156 unit=mmHg
